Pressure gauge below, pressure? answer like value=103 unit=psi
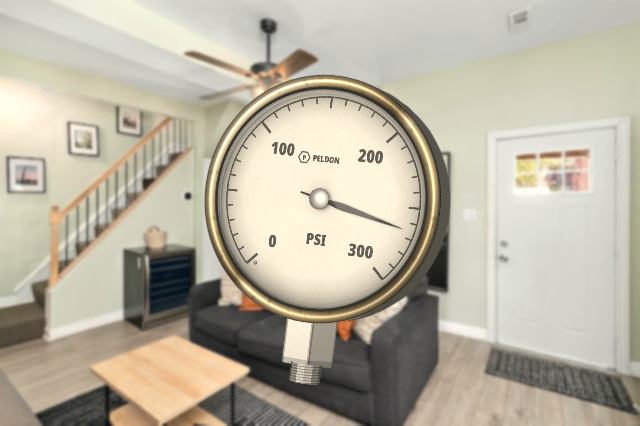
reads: value=265 unit=psi
